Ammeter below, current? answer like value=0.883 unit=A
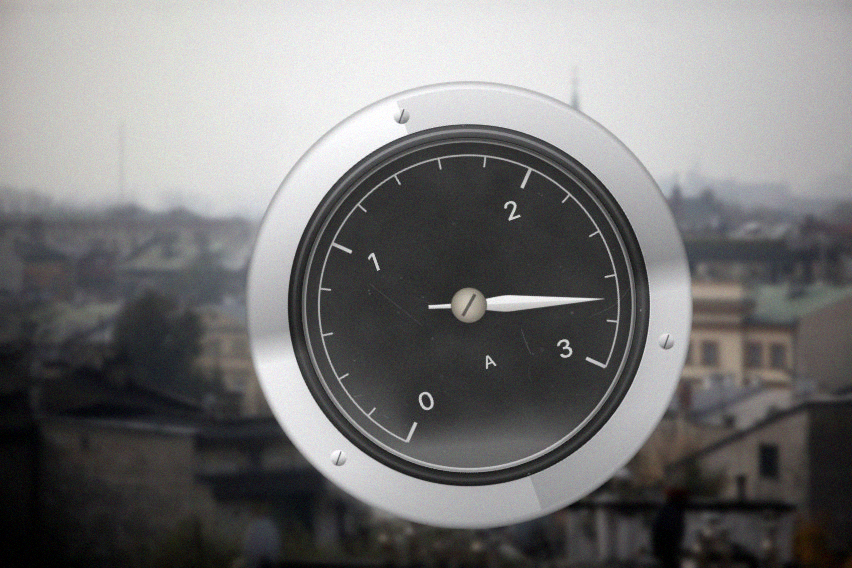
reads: value=2.7 unit=A
